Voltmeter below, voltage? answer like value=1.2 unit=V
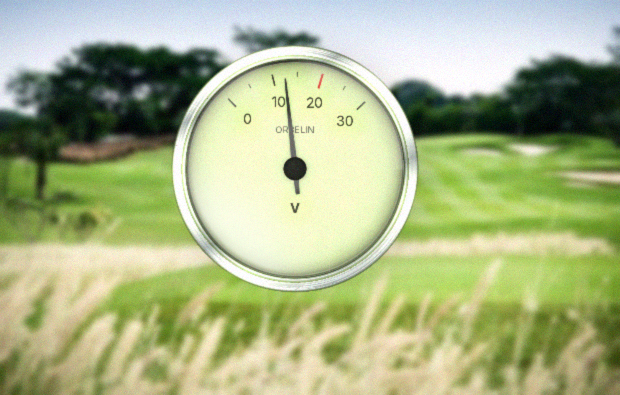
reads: value=12.5 unit=V
